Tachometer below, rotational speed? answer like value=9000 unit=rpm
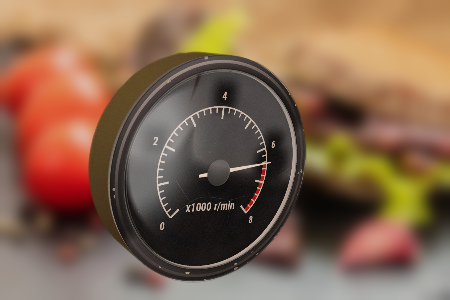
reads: value=6400 unit=rpm
